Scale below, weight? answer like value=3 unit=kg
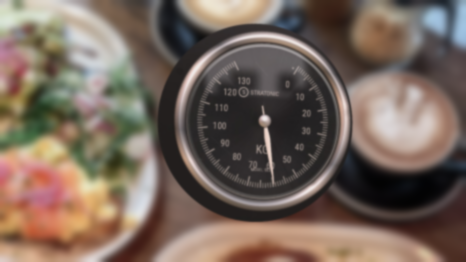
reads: value=60 unit=kg
